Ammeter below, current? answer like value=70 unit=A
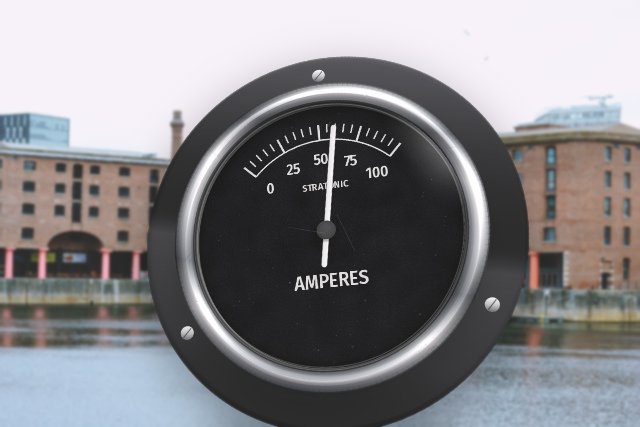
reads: value=60 unit=A
